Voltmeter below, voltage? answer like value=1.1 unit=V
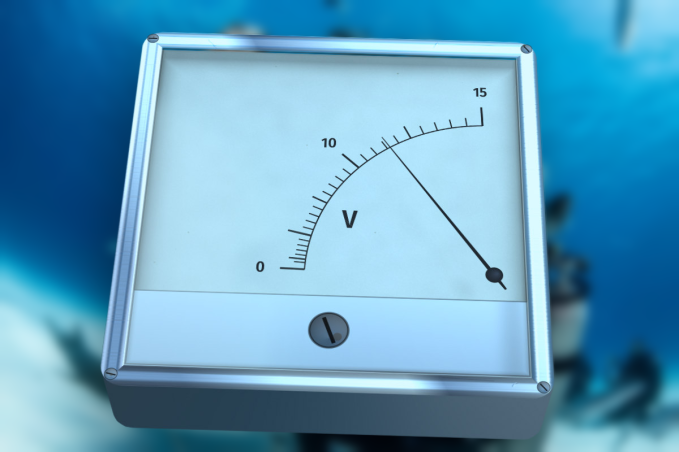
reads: value=11.5 unit=V
